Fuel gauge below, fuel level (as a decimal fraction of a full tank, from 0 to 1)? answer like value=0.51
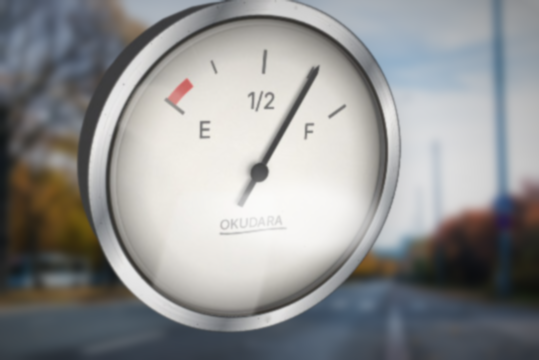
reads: value=0.75
